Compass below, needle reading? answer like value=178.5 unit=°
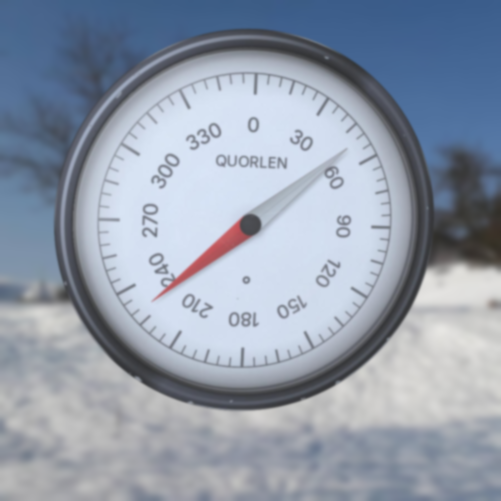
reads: value=230 unit=°
